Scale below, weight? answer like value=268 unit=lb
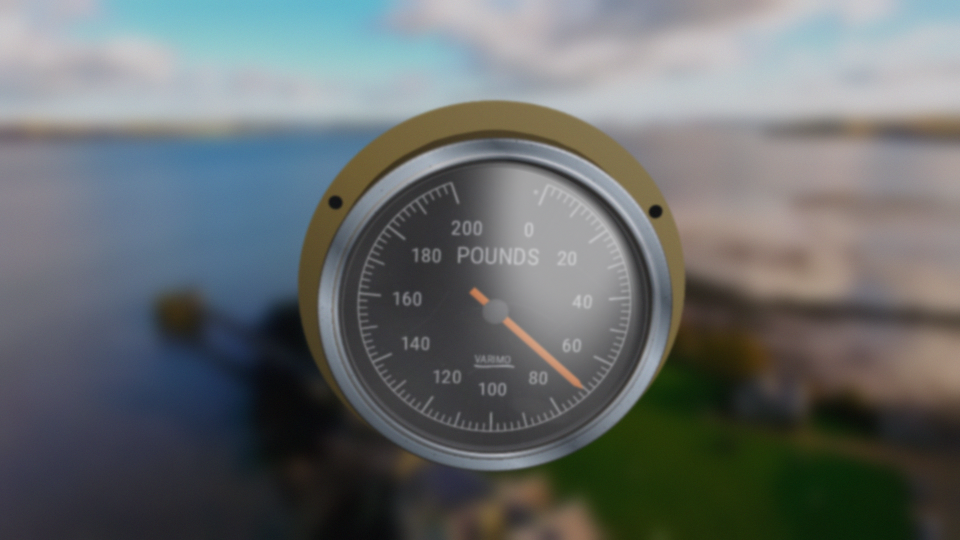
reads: value=70 unit=lb
